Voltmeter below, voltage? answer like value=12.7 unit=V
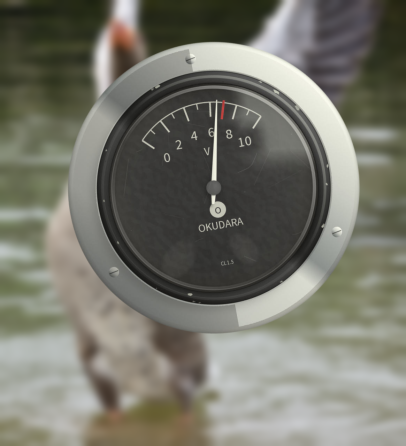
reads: value=6.5 unit=V
